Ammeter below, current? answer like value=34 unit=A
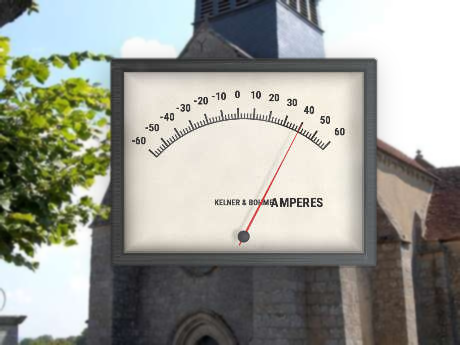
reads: value=40 unit=A
